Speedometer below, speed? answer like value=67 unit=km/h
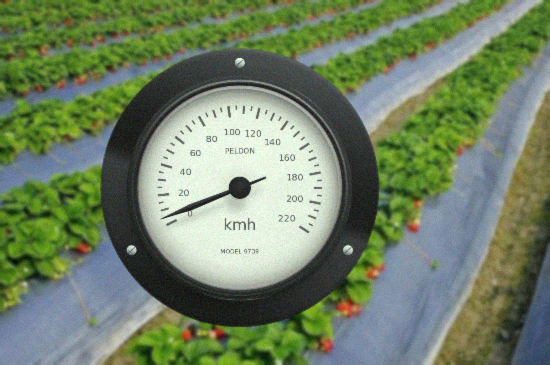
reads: value=5 unit=km/h
